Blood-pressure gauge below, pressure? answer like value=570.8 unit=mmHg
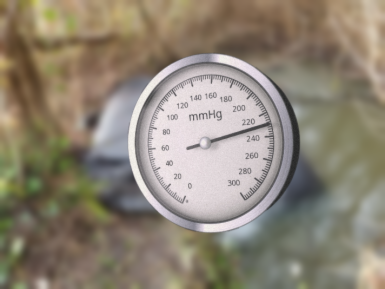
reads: value=230 unit=mmHg
